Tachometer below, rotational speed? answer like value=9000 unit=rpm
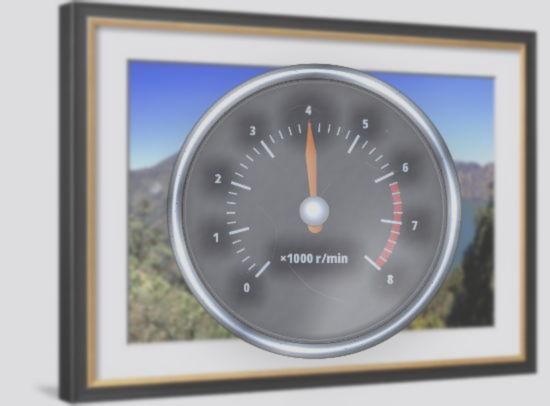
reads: value=4000 unit=rpm
